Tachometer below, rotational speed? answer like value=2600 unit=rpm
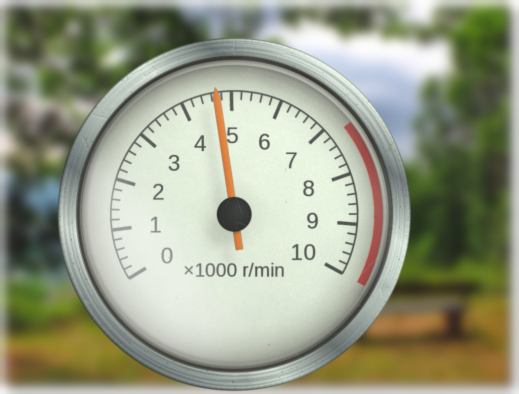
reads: value=4700 unit=rpm
